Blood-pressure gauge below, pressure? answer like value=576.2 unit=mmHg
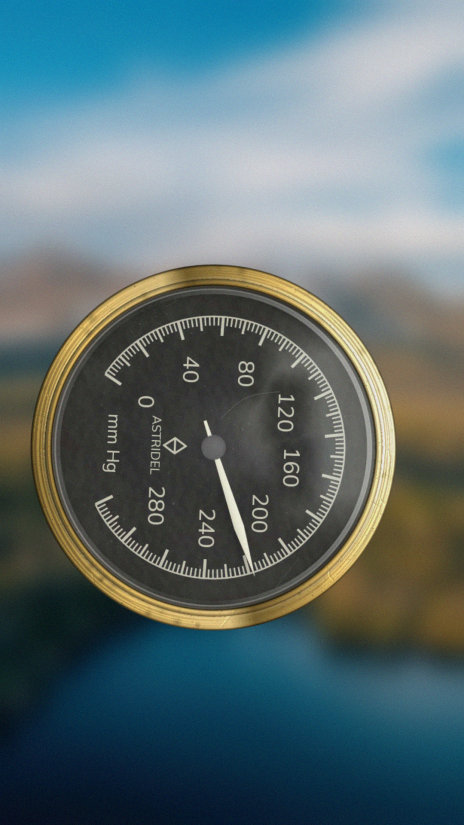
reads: value=218 unit=mmHg
